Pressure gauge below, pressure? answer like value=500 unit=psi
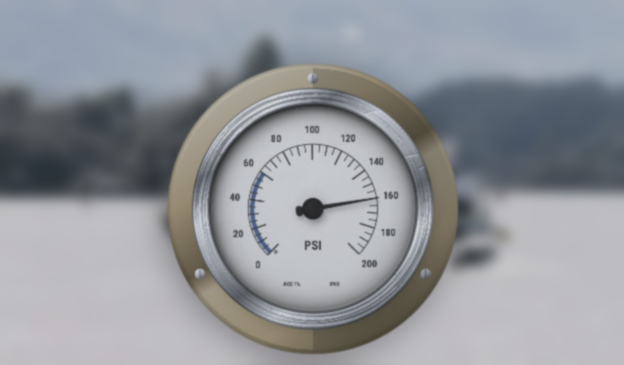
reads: value=160 unit=psi
